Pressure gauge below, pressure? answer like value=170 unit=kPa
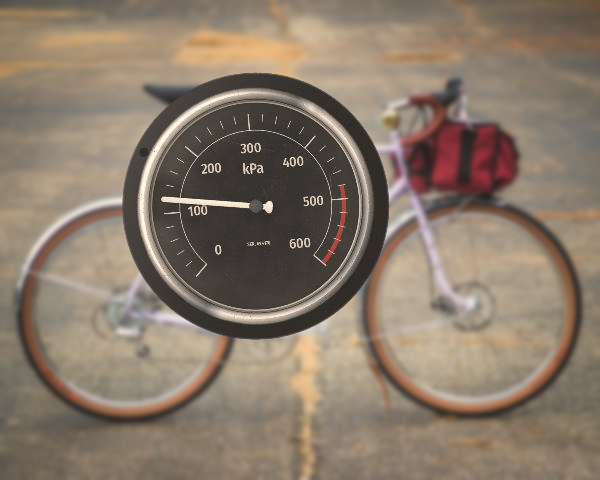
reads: value=120 unit=kPa
